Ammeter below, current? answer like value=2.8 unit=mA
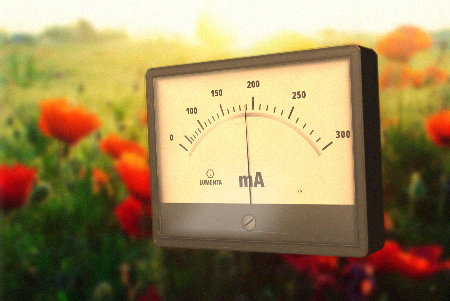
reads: value=190 unit=mA
